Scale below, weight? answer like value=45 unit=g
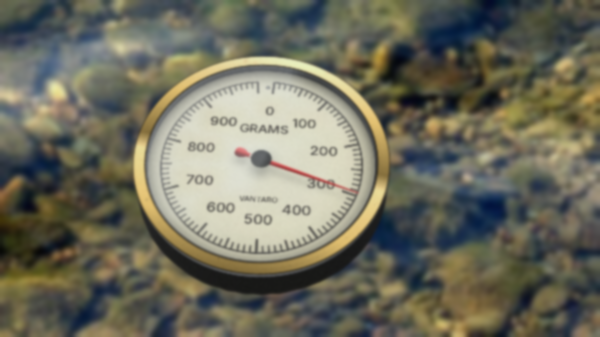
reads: value=300 unit=g
